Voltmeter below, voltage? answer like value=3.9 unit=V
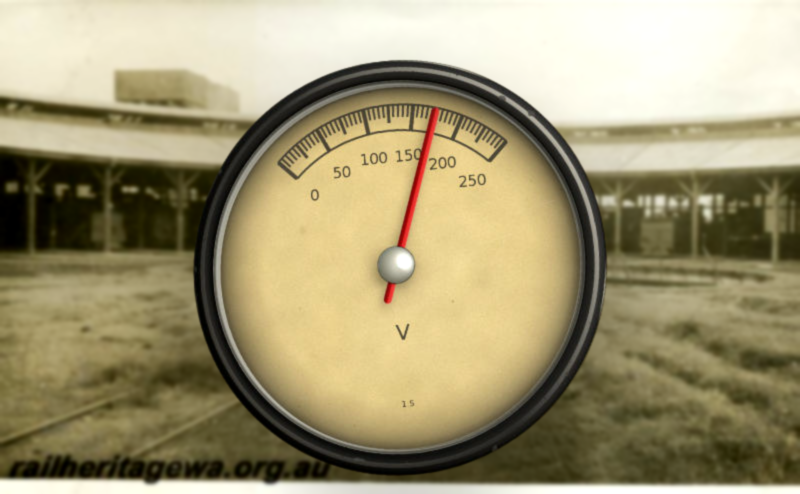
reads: value=175 unit=V
